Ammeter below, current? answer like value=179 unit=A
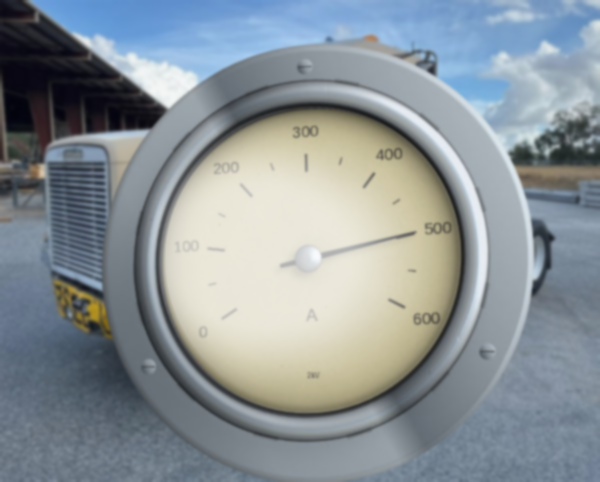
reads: value=500 unit=A
